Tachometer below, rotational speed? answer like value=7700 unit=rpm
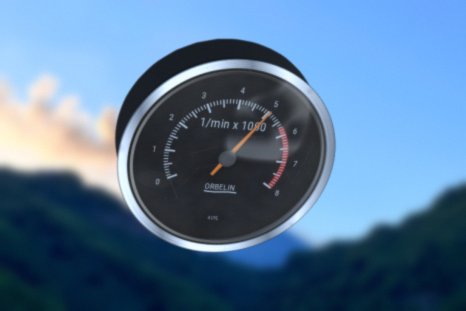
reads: value=5000 unit=rpm
